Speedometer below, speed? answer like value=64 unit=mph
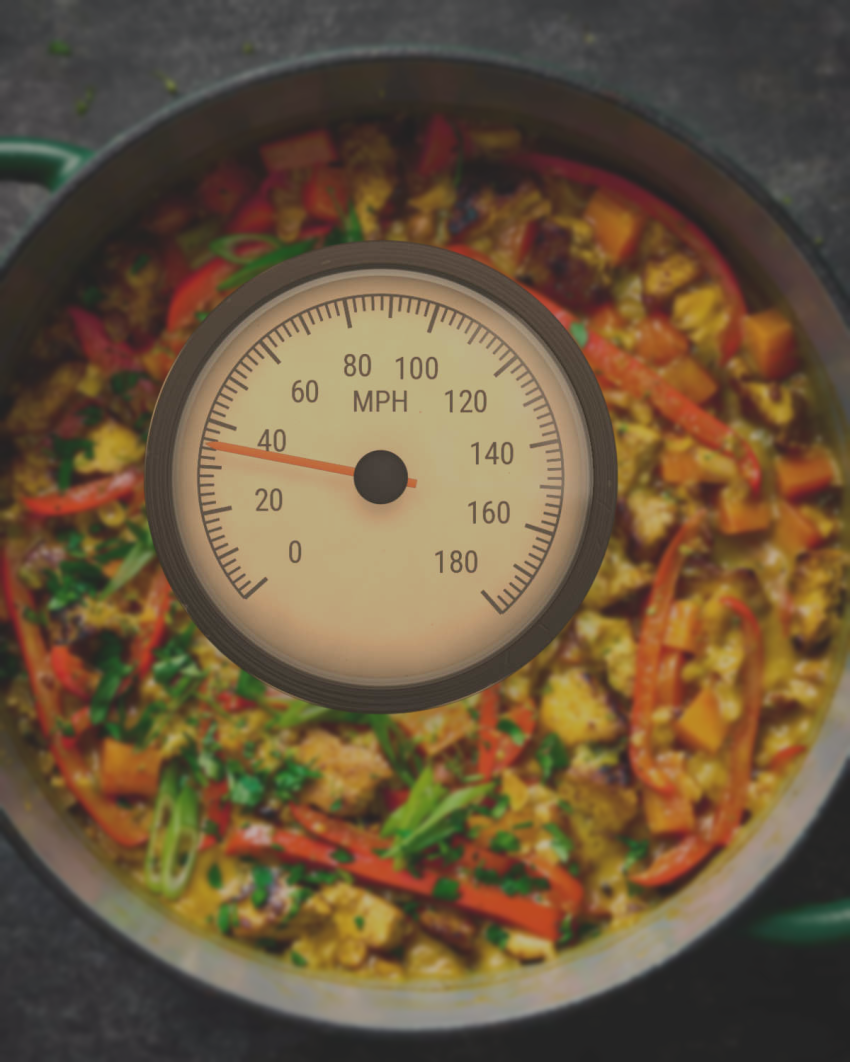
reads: value=35 unit=mph
